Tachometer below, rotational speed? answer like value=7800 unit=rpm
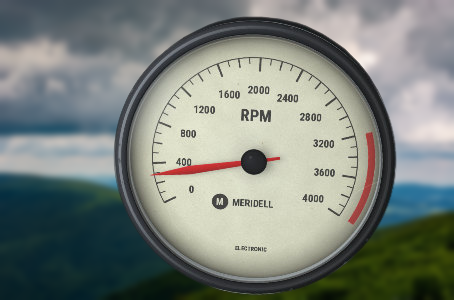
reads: value=300 unit=rpm
